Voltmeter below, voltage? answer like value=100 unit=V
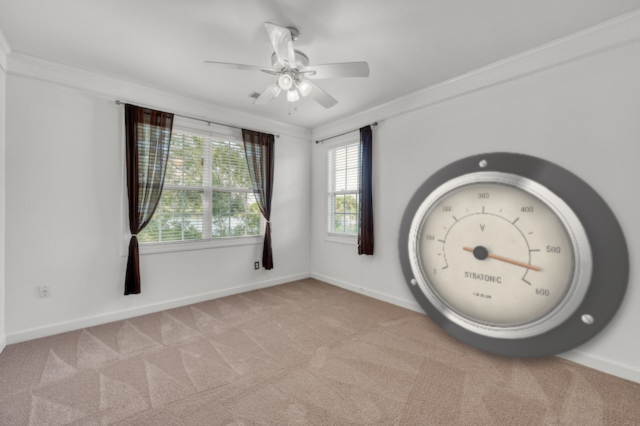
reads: value=550 unit=V
